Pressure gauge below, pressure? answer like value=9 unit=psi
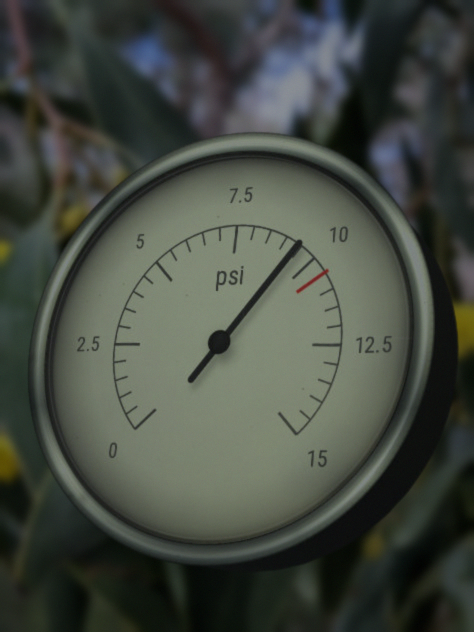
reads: value=9.5 unit=psi
